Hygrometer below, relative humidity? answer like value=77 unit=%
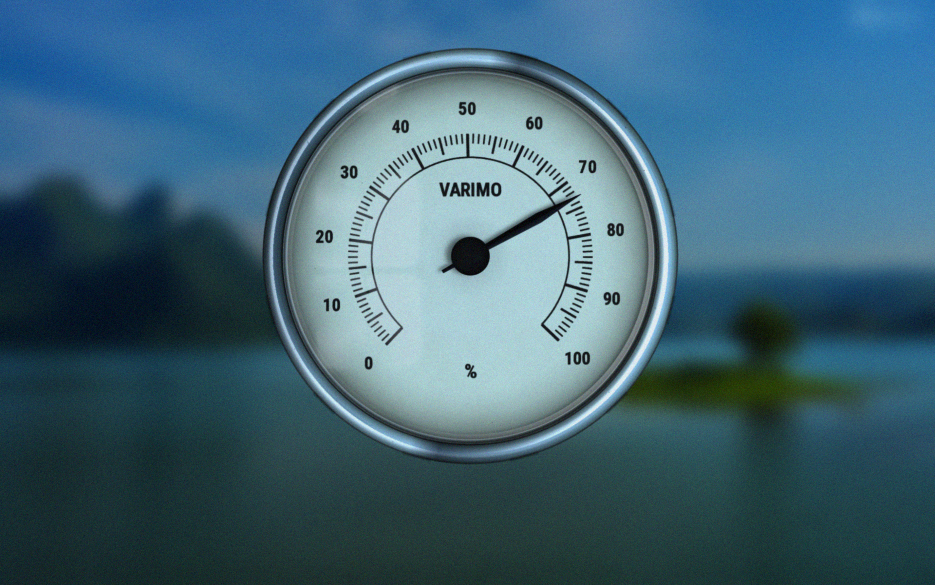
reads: value=73 unit=%
